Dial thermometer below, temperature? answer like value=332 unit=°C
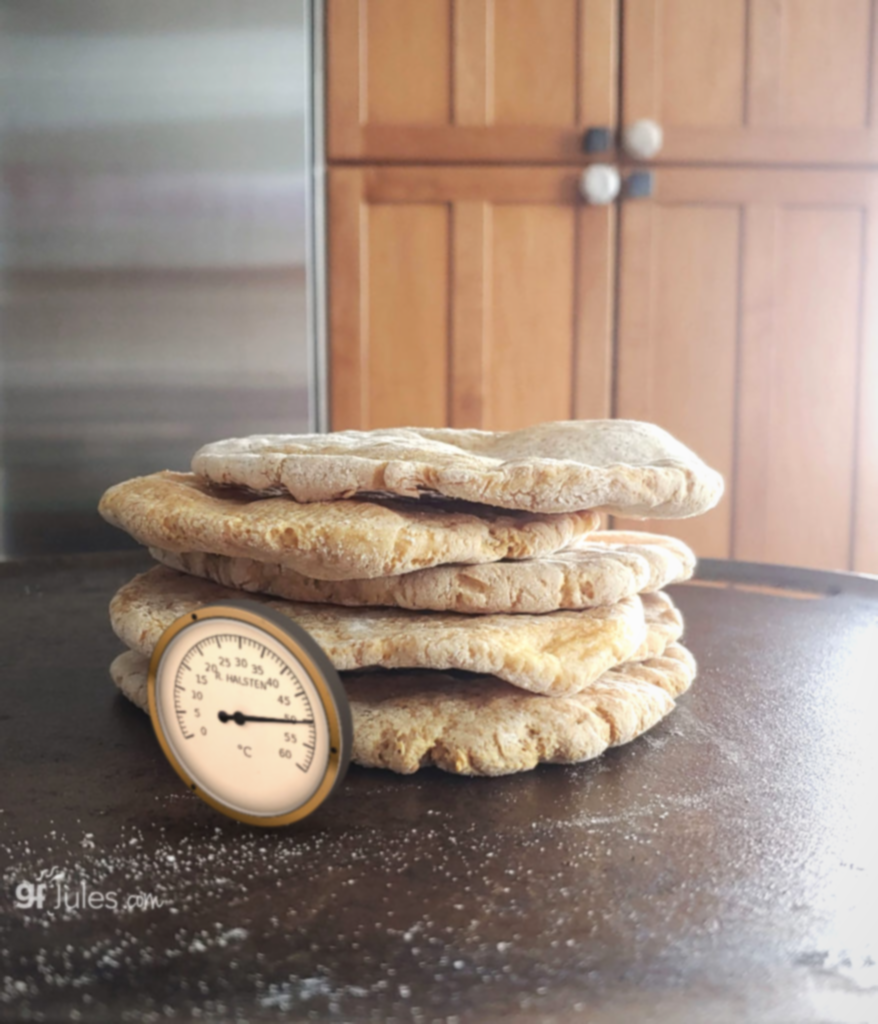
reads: value=50 unit=°C
